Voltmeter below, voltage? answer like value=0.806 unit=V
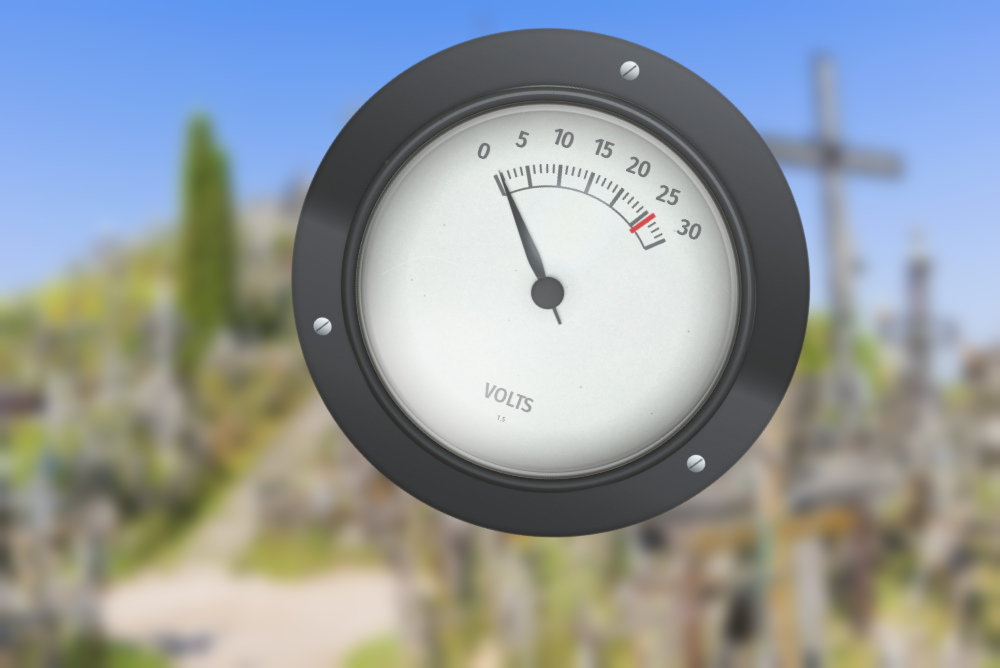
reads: value=1 unit=V
